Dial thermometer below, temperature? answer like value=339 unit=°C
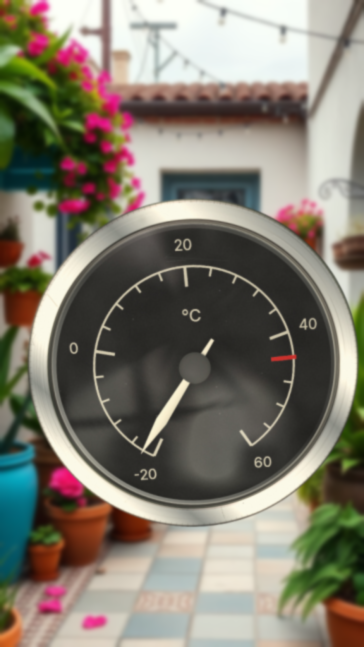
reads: value=-18 unit=°C
